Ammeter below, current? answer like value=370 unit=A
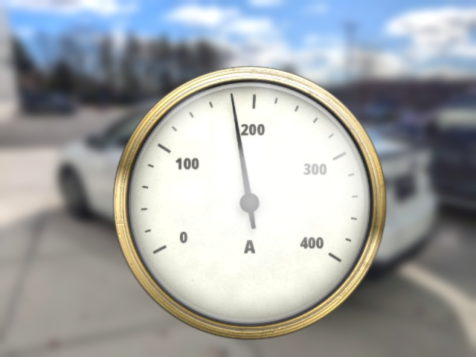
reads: value=180 unit=A
